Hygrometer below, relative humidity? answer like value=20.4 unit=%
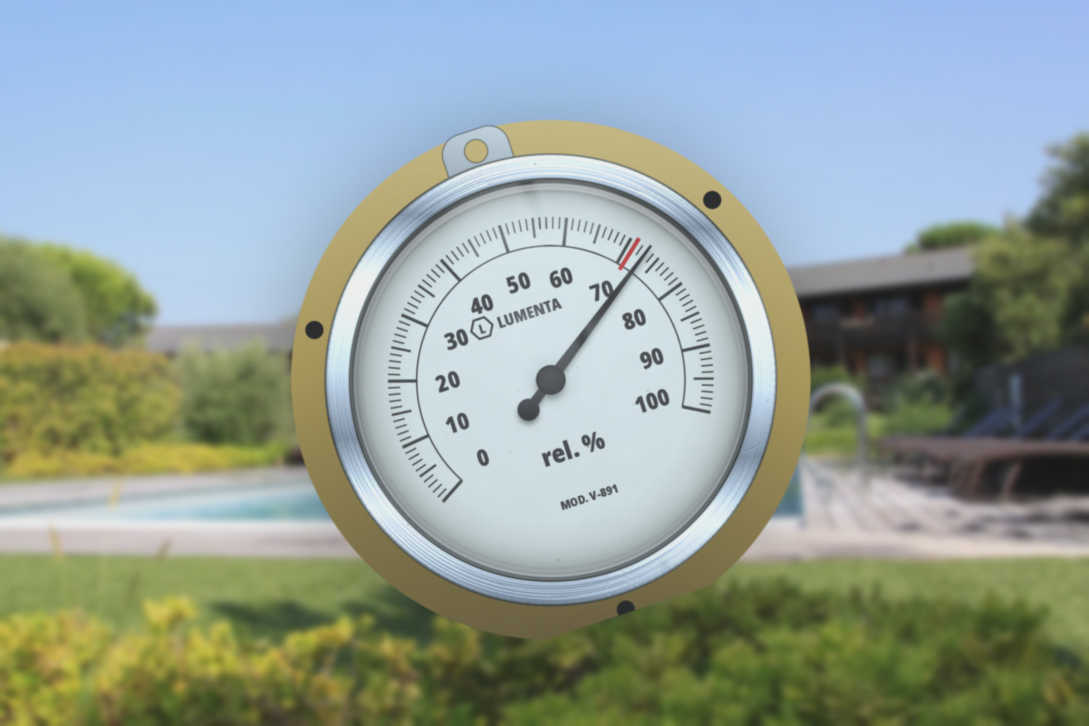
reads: value=73 unit=%
